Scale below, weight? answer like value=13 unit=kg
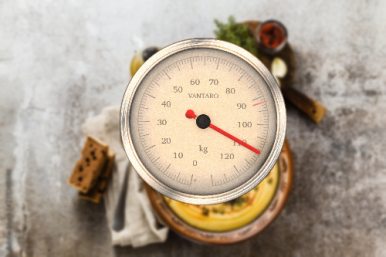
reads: value=110 unit=kg
